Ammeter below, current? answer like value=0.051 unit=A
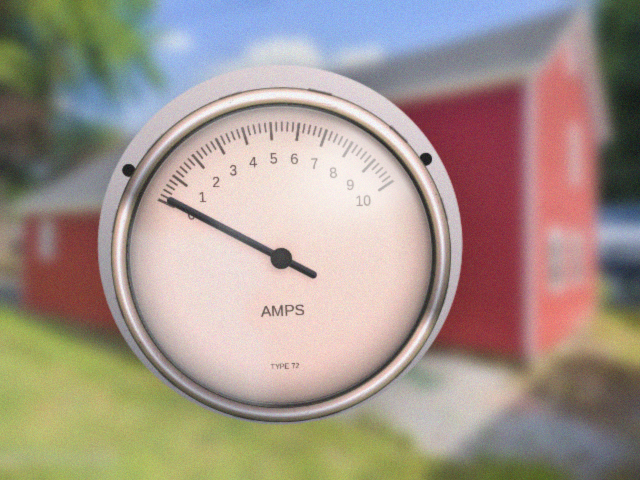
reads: value=0.2 unit=A
